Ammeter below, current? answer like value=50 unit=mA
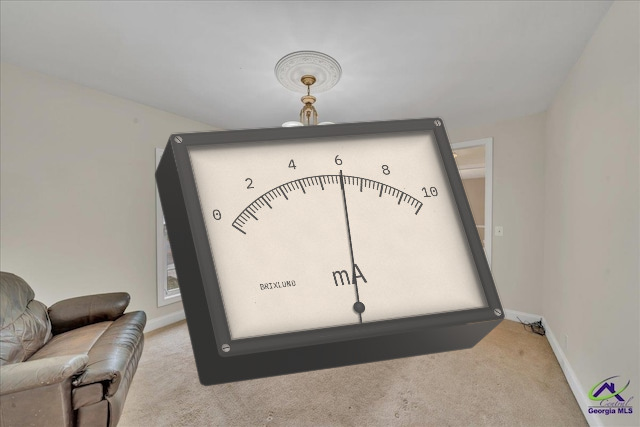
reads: value=6 unit=mA
